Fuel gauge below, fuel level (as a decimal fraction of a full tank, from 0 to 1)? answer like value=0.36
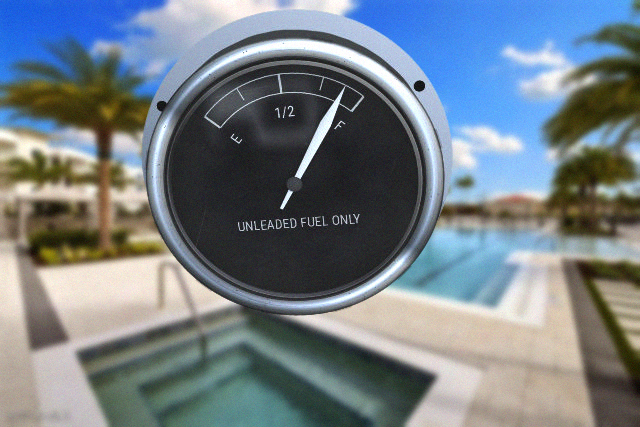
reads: value=0.875
